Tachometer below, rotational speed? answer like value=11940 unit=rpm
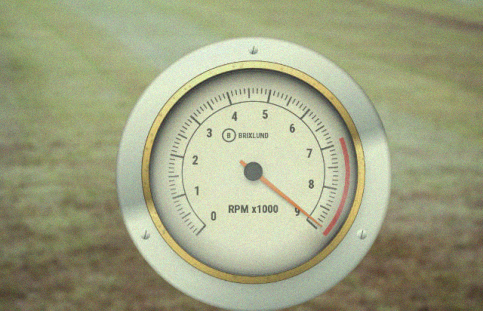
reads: value=8900 unit=rpm
